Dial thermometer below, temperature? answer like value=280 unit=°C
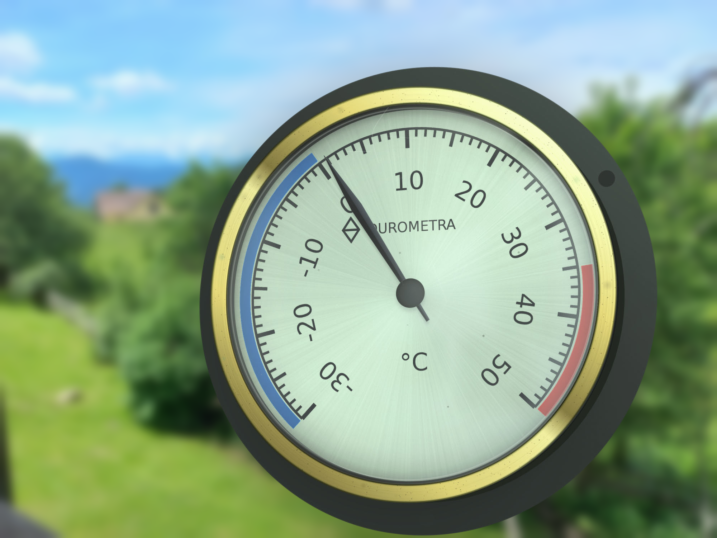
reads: value=1 unit=°C
